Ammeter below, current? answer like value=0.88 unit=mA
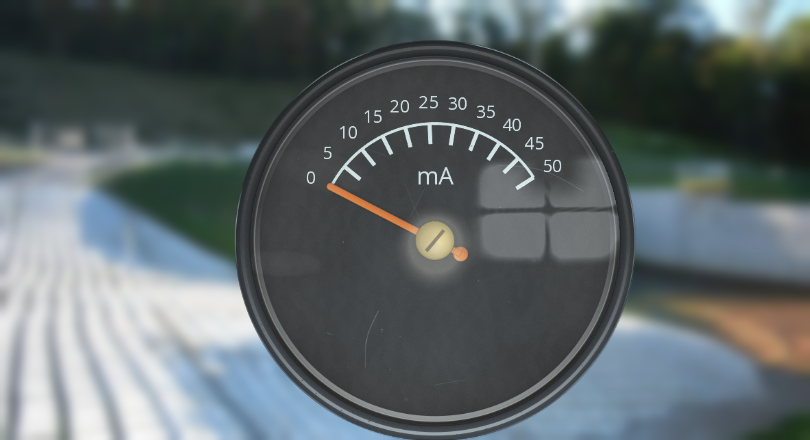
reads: value=0 unit=mA
